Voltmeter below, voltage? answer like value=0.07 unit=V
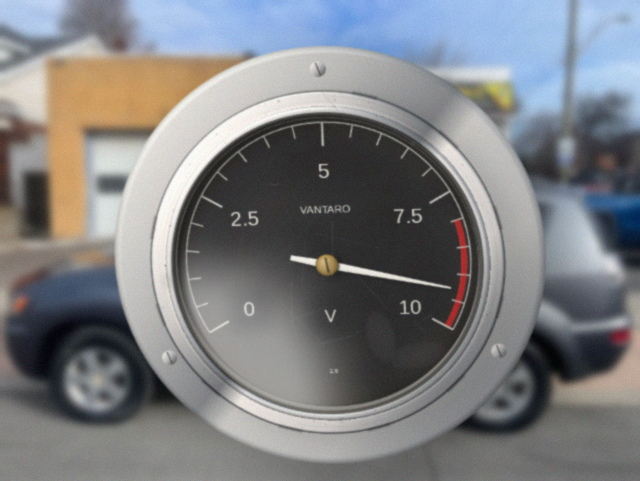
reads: value=9.25 unit=V
